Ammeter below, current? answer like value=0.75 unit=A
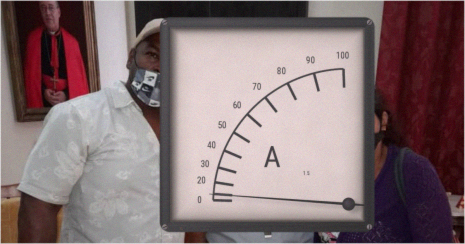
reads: value=10 unit=A
